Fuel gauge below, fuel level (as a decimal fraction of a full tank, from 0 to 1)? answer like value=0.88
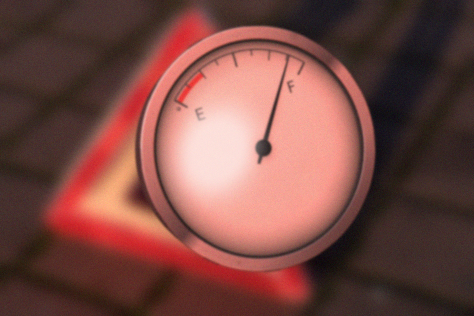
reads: value=0.875
